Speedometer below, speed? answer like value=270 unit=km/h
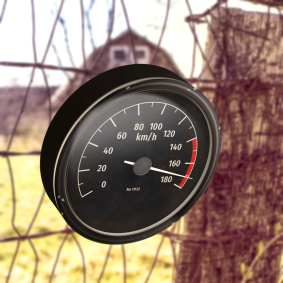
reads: value=170 unit=km/h
